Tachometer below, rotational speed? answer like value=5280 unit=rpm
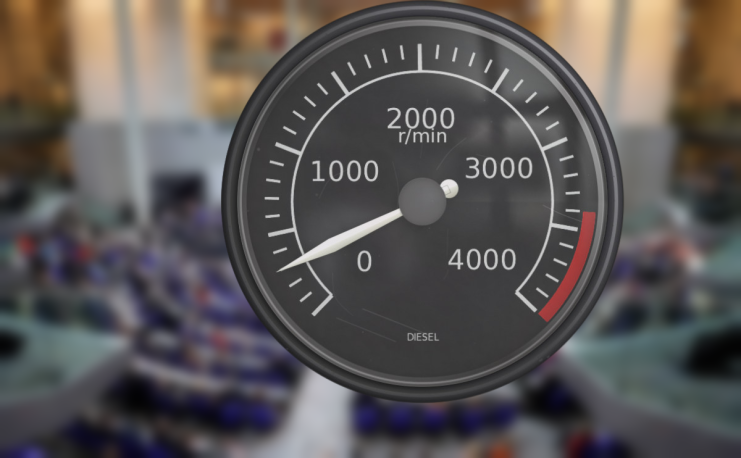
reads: value=300 unit=rpm
